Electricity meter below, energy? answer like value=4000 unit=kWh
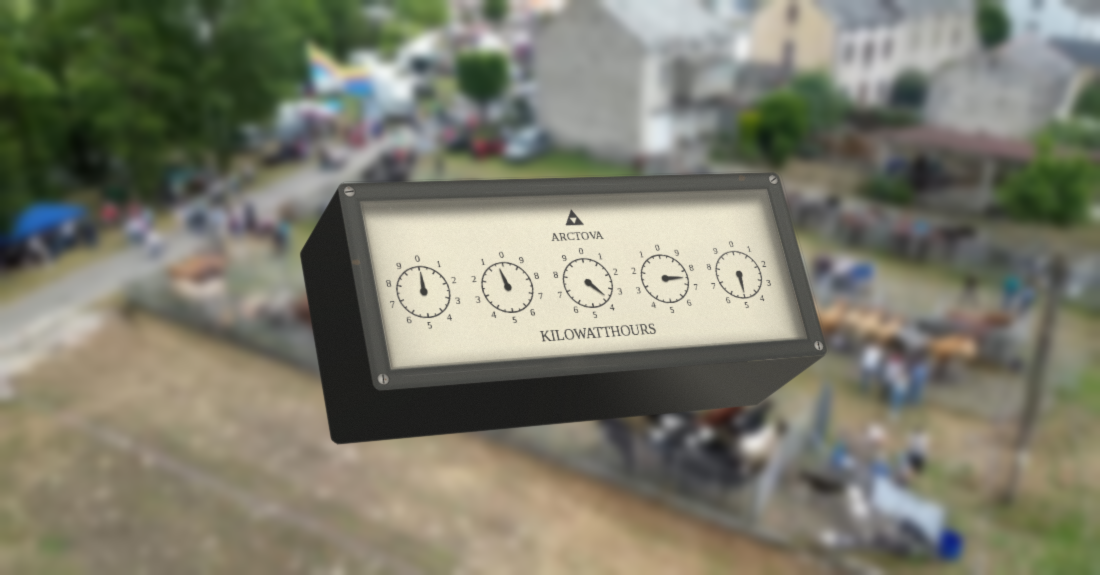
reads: value=375 unit=kWh
